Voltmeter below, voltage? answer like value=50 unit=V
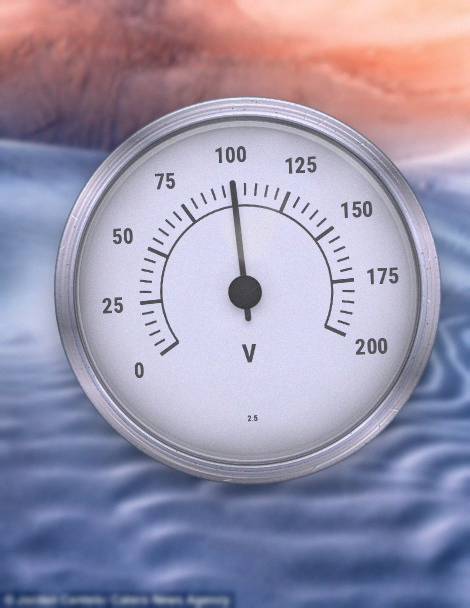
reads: value=100 unit=V
